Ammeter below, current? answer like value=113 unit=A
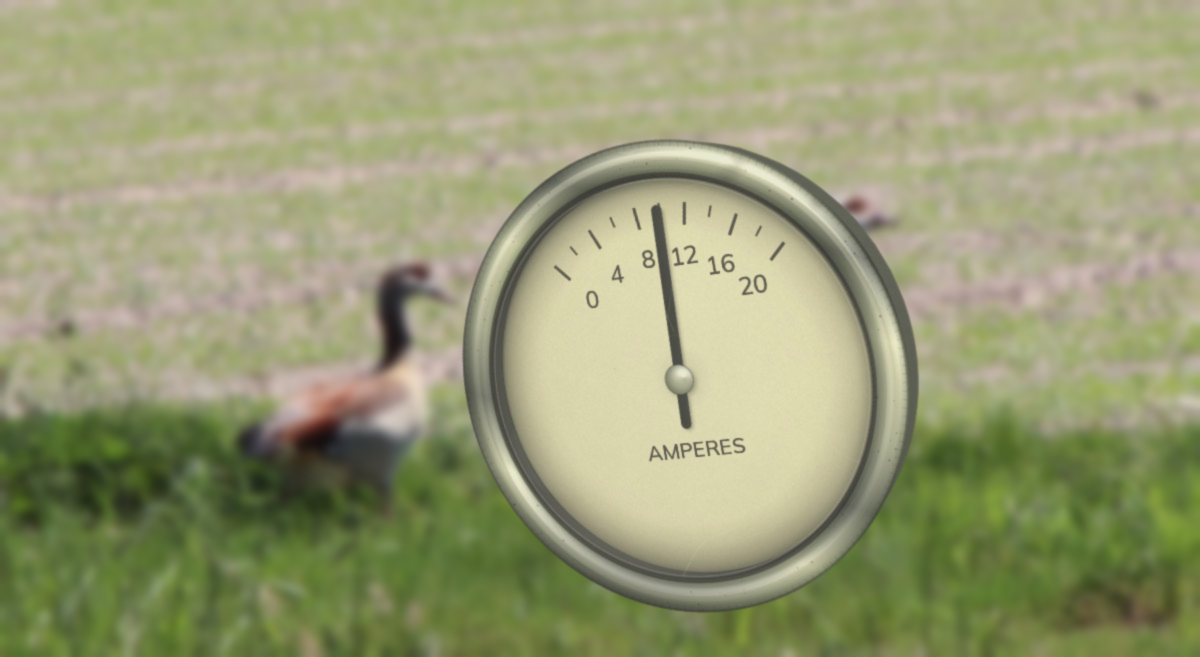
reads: value=10 unit=A
